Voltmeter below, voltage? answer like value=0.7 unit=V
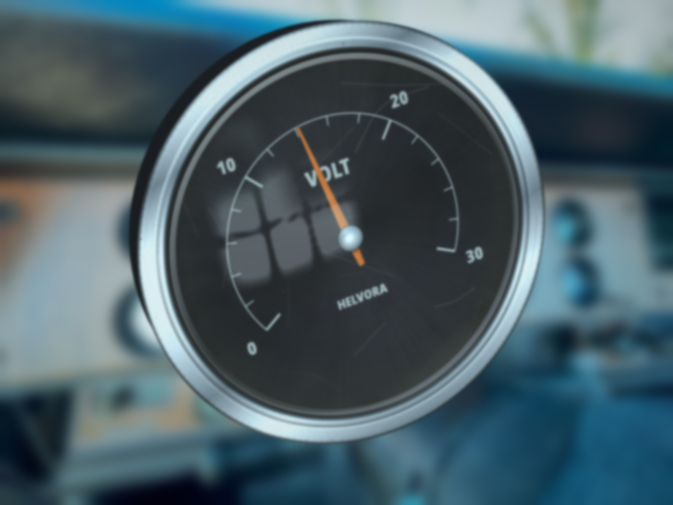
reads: value=14 unit=V
